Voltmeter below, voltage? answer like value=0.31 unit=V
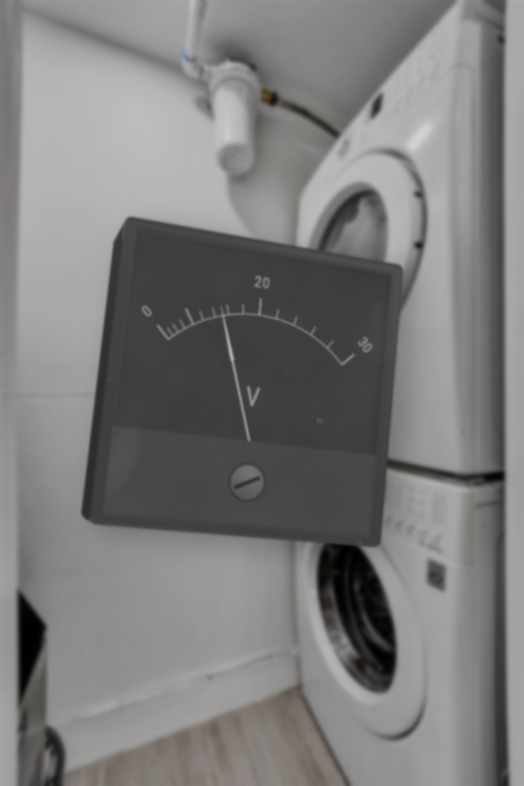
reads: value=15 unit=V
